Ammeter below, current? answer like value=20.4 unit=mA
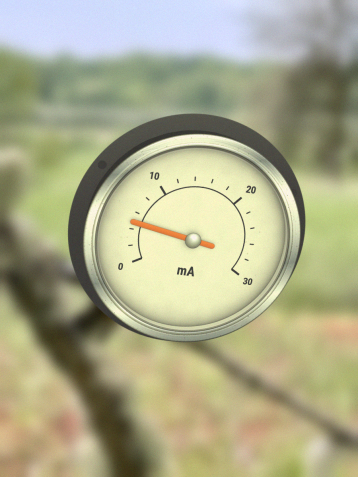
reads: value=5 unit=mA
